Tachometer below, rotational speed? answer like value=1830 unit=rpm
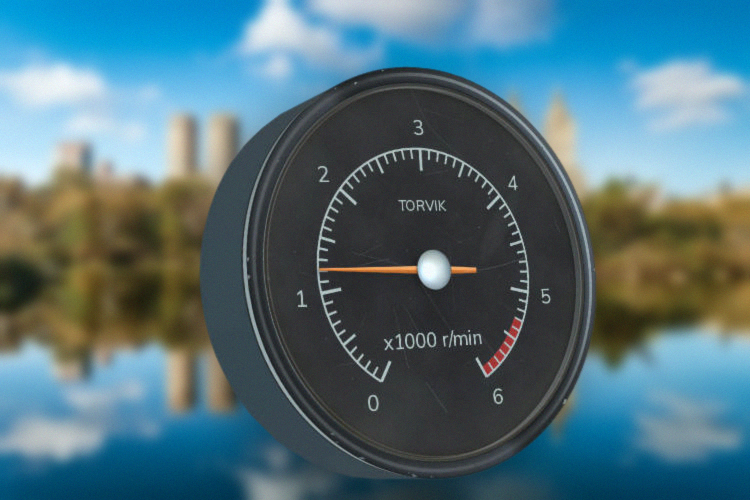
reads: value=1200 unit=rpm
